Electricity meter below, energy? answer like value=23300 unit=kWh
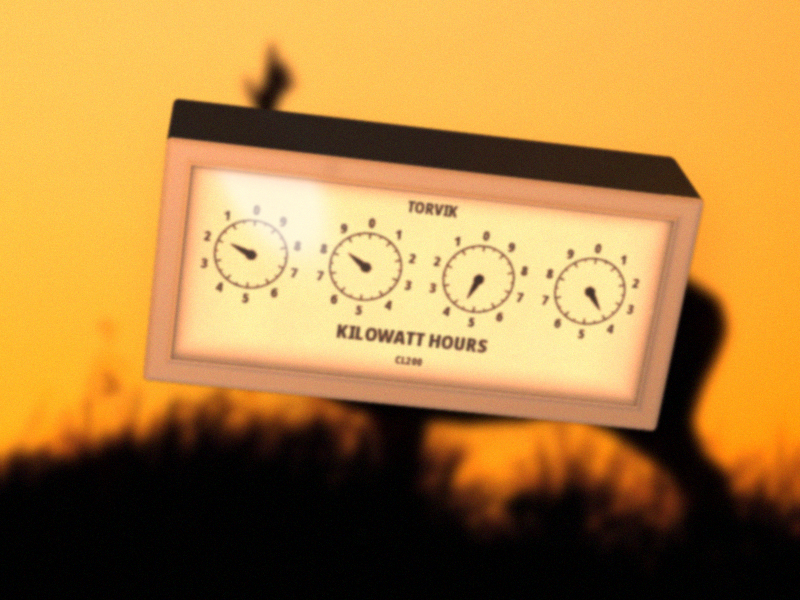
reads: value=1844 unit=kWh
